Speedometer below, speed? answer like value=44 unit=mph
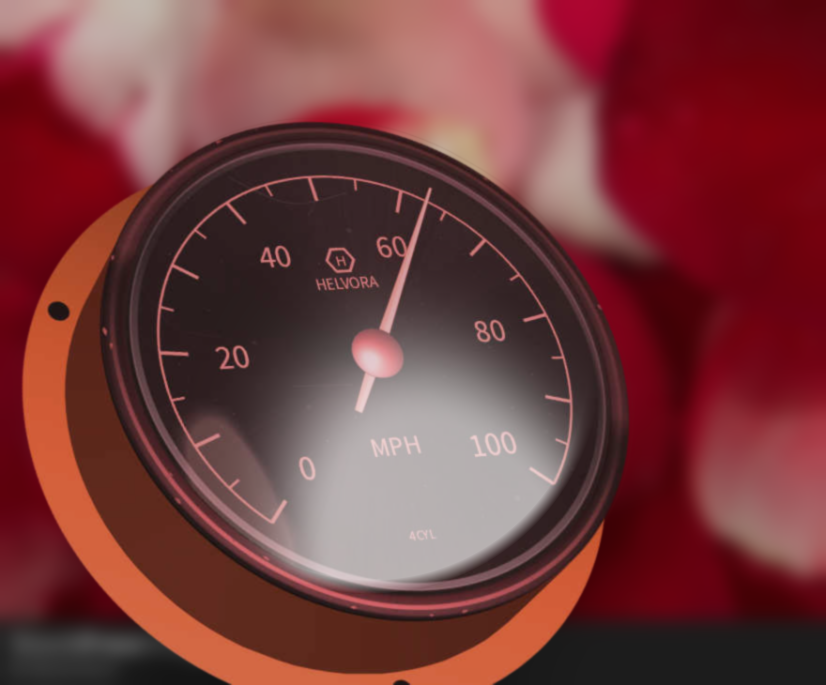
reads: value=62.5 unit=mph
